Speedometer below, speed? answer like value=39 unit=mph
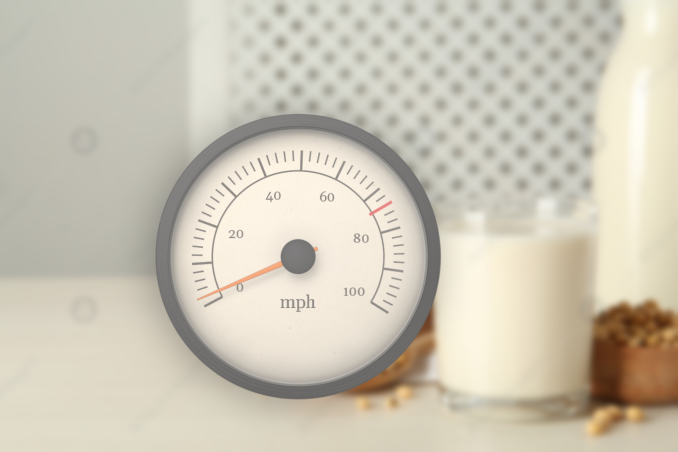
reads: value=2 unit=mph
